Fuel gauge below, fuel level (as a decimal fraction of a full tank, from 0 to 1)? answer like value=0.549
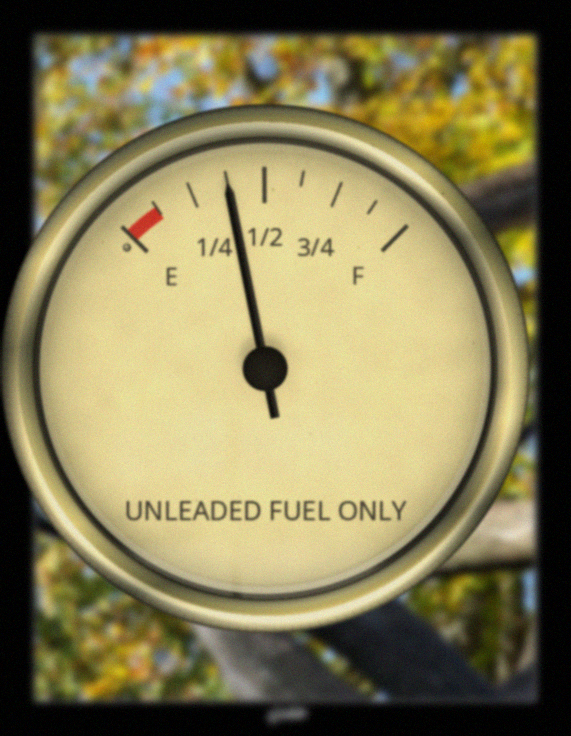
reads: value=0.375
